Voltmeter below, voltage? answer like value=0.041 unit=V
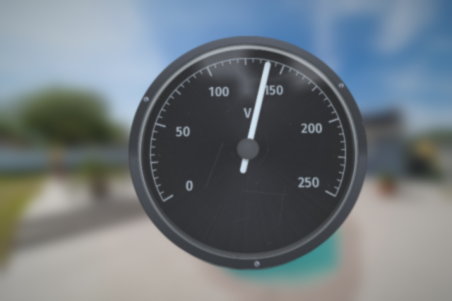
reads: value=140 unit=V
